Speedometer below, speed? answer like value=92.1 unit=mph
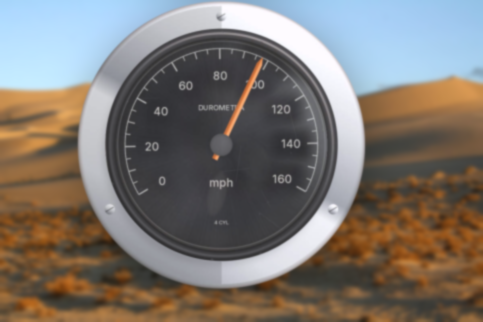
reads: value=97.5 unit=mph
